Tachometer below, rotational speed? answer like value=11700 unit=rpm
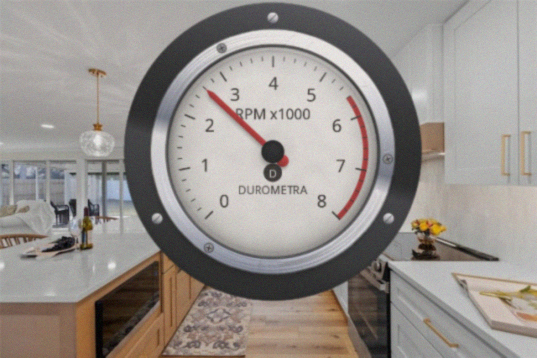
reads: value=2600 unit=rpm
